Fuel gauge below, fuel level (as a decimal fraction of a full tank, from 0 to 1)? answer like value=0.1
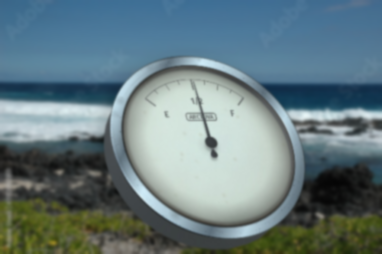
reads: value=0.5
